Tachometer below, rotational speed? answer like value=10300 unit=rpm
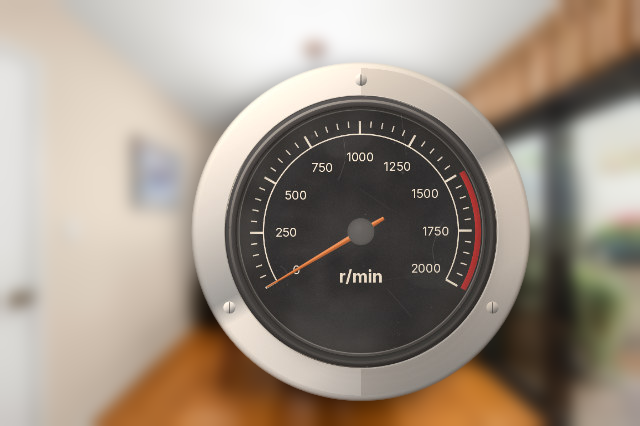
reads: value=0 unit=rpm
